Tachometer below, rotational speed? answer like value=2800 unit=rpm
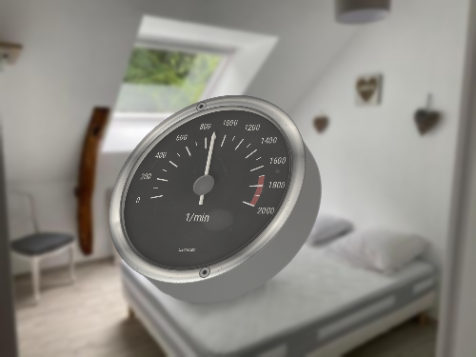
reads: value=900 unit=rpm
